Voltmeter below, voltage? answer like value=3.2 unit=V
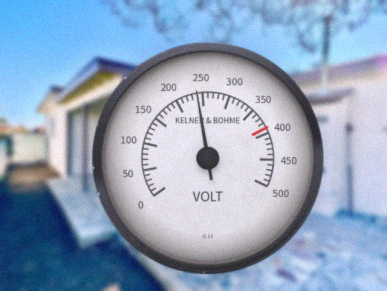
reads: value=240 unit=V
